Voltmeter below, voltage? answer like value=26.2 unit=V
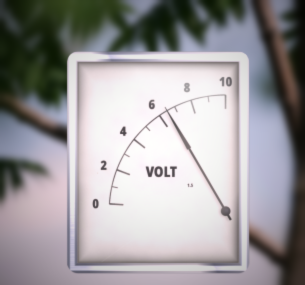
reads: value=6.5 unit=V
